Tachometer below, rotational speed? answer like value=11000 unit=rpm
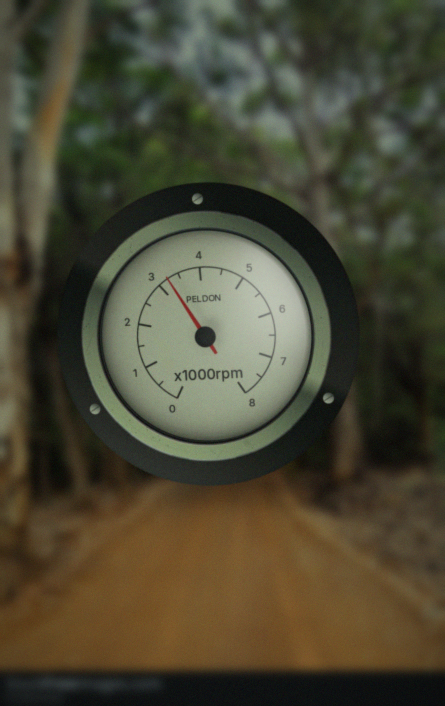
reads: value=3250 unit=rpm
